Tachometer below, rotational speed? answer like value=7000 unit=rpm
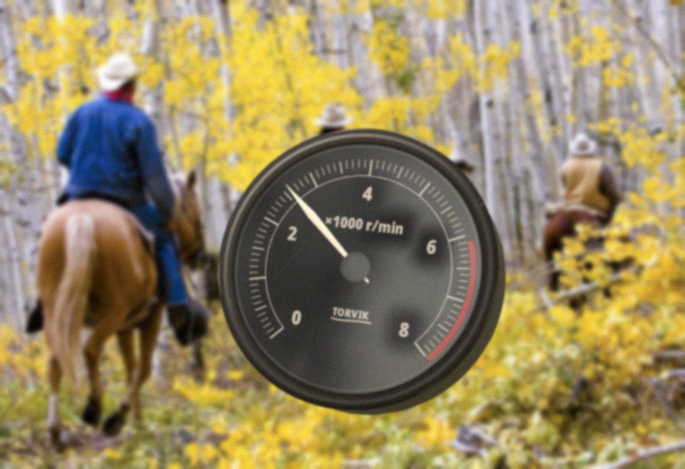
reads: value=2600 unit=rpm
